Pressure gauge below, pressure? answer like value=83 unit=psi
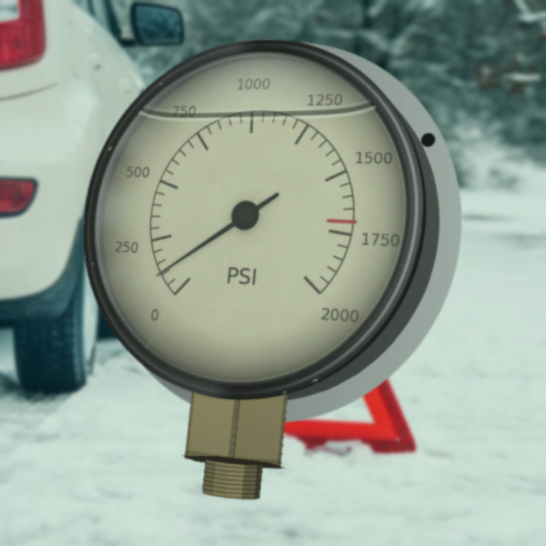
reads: value=100 unit=psi
